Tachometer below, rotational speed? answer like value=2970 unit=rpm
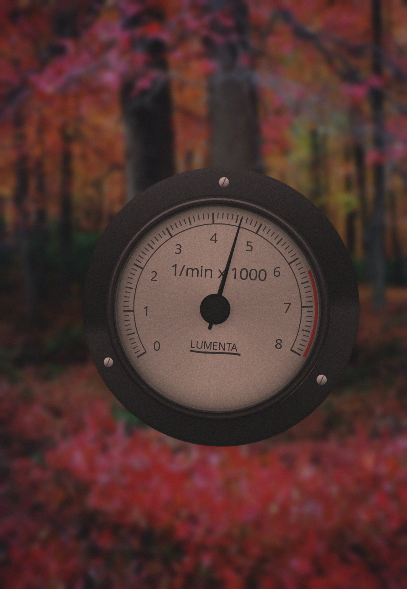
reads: value=4600 unit=rpm
